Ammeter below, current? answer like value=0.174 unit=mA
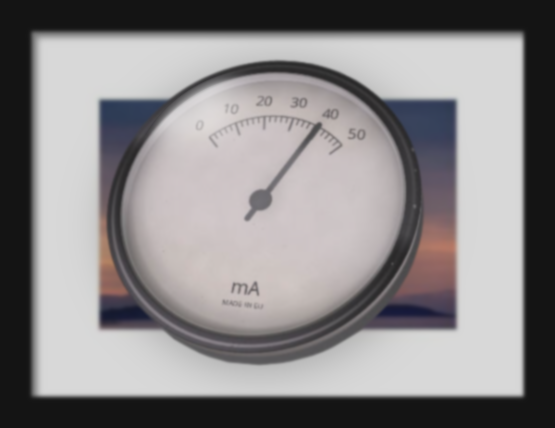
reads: value=40 unit=mA
